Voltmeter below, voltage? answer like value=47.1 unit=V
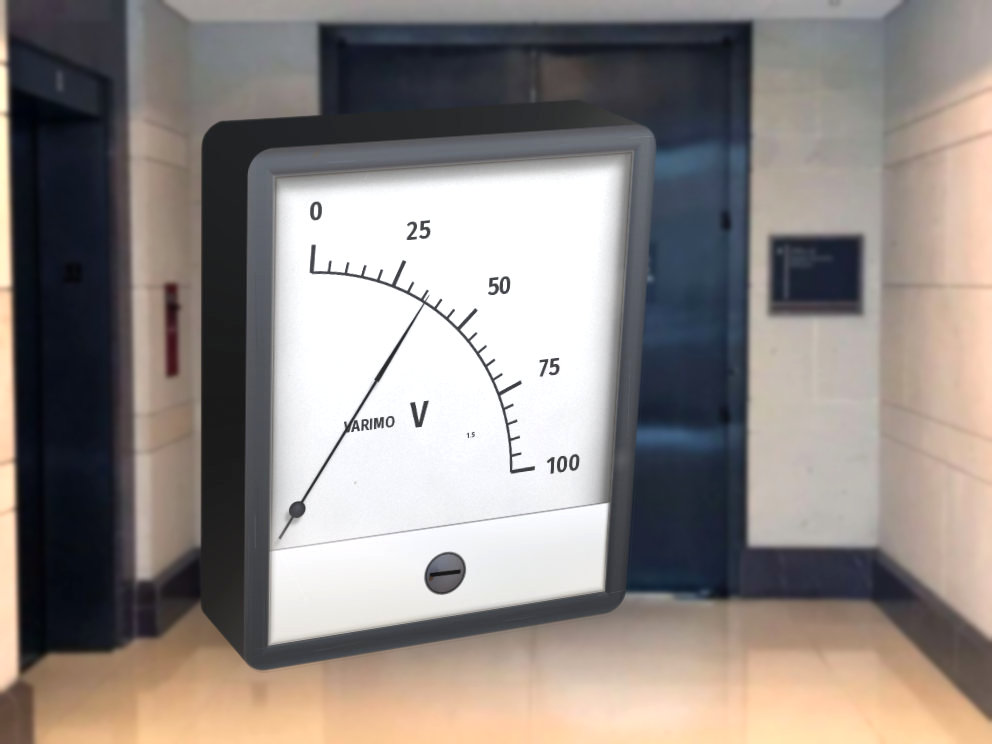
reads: value=35 unit=V
